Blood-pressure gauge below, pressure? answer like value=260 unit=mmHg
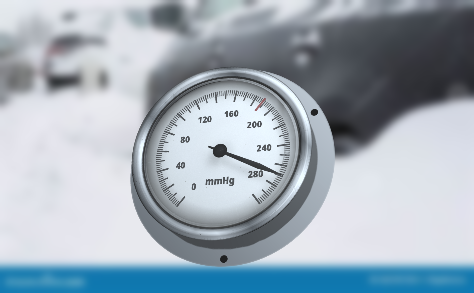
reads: value=270 unit=mmHg
